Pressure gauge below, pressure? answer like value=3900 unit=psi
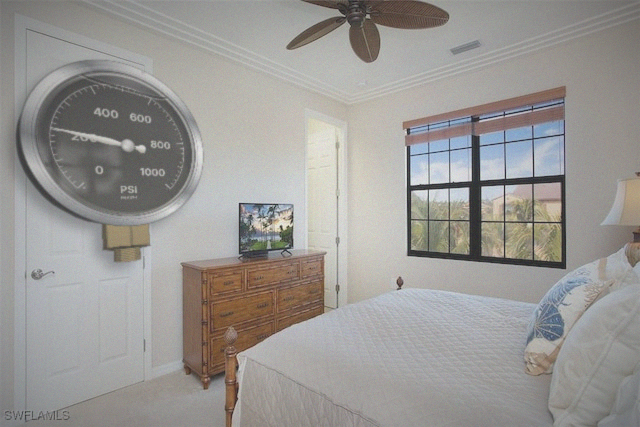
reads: value=200 unit=psi
